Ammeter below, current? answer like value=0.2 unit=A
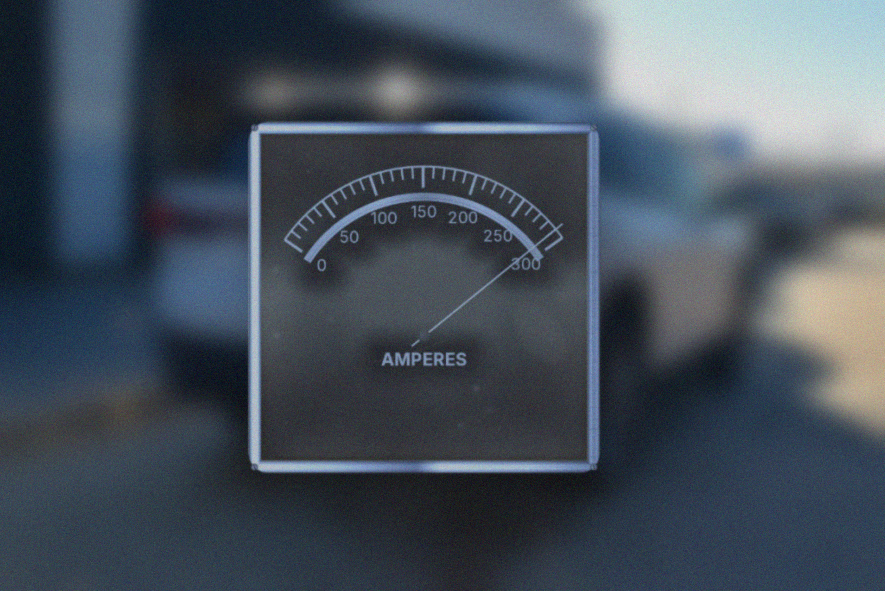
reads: value=290 unit=A
